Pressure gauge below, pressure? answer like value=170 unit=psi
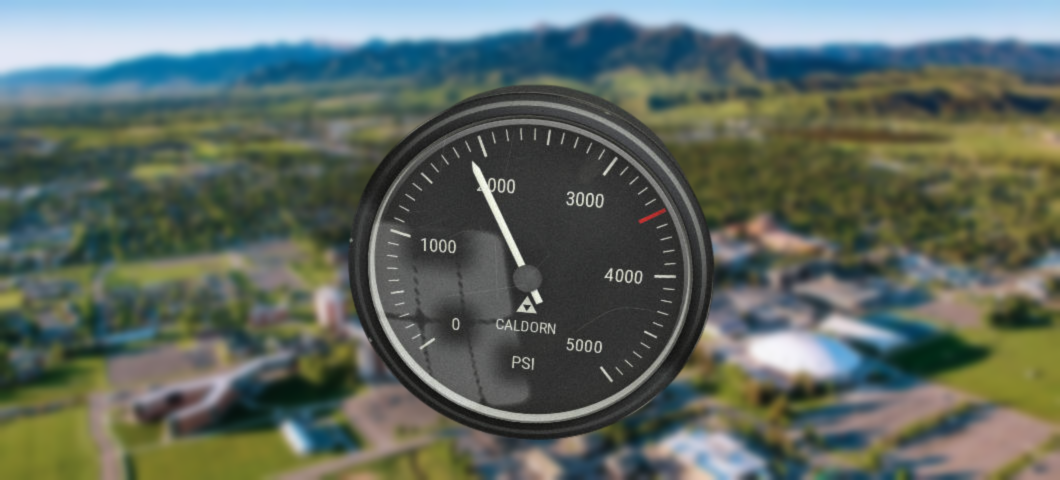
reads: value=1900 unit=psi
